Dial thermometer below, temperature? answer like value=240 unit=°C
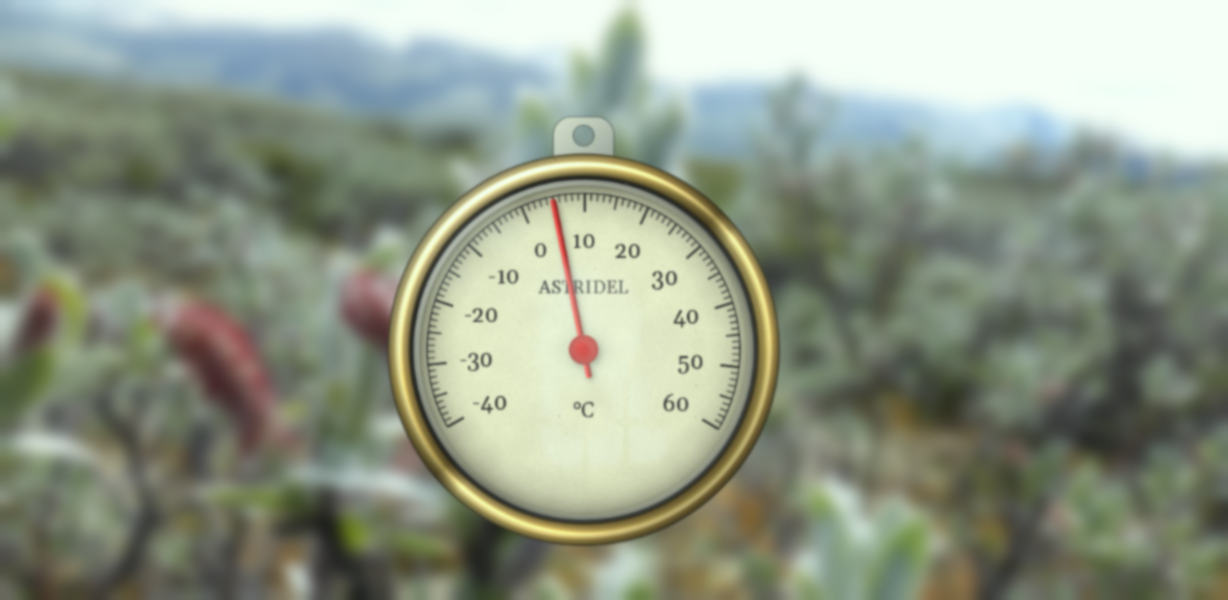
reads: value=5 unit=°C
